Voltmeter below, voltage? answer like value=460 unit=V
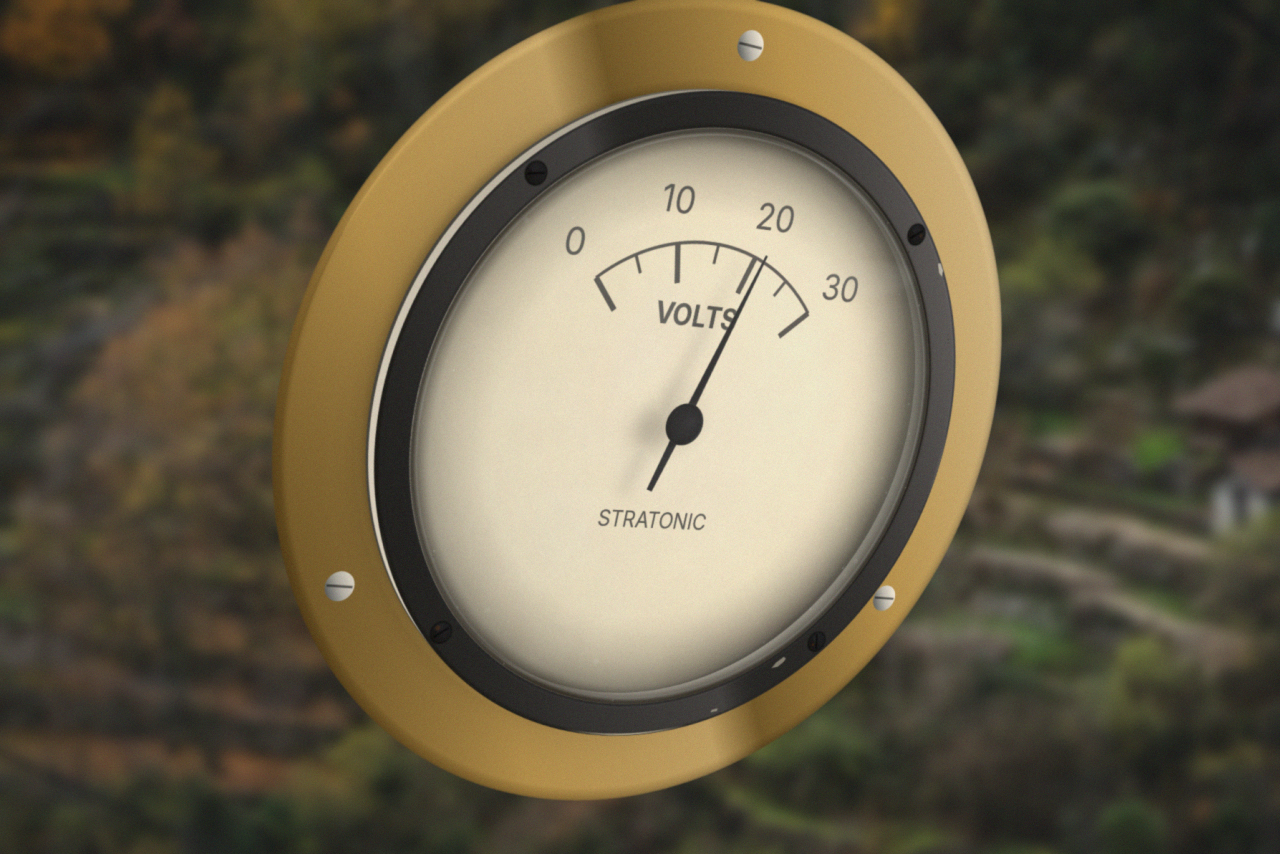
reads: value=20 unit=V
